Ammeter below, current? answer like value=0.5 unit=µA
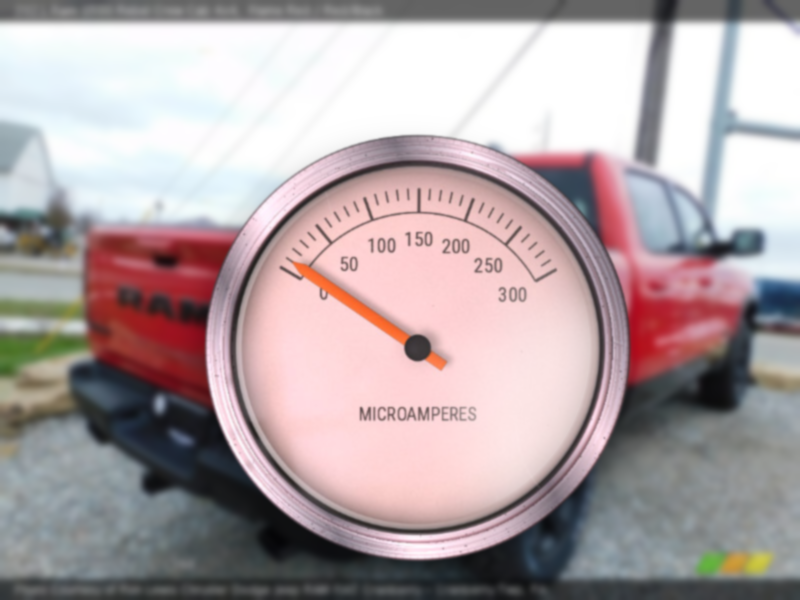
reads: value=10 unit=µA
